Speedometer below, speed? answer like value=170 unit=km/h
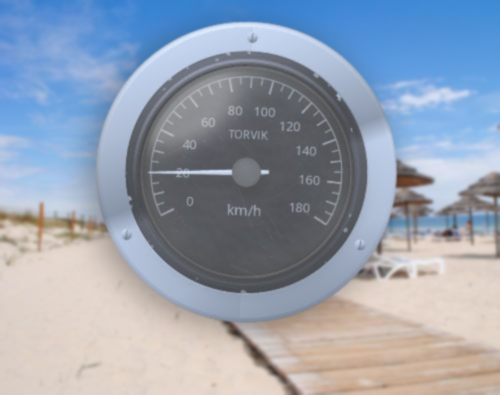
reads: value=20 unit=km/h
